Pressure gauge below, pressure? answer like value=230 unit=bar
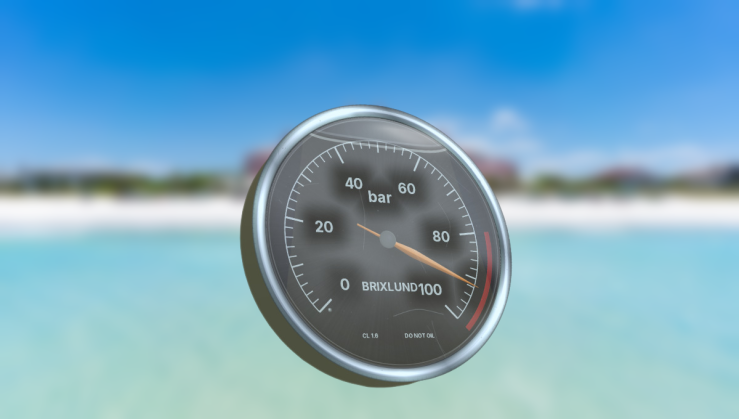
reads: value=92 unit=bar
